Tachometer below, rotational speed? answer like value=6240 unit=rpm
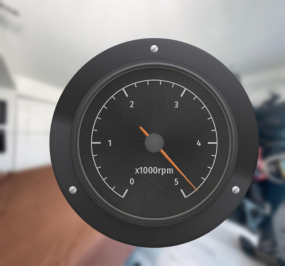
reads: value=4800 unit=rpm
